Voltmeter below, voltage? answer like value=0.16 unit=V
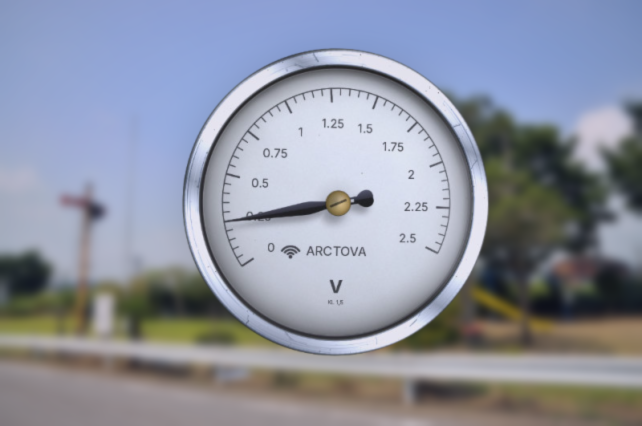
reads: value=0.25 unit=V
